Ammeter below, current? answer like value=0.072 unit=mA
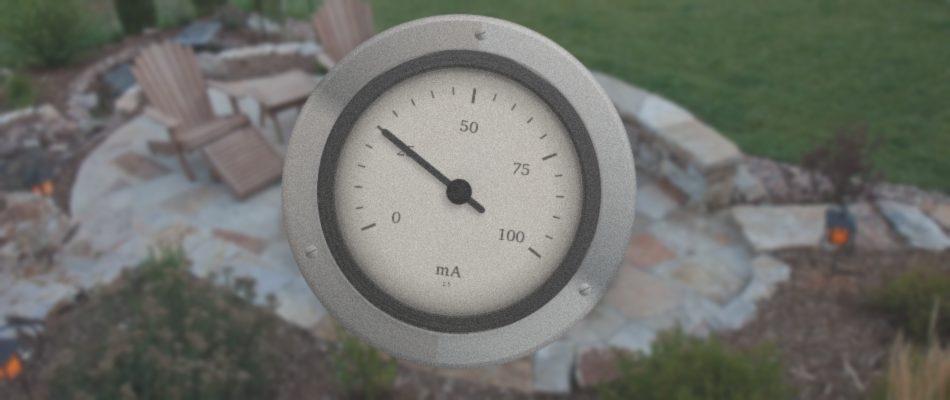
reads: value=25 unit=mA
